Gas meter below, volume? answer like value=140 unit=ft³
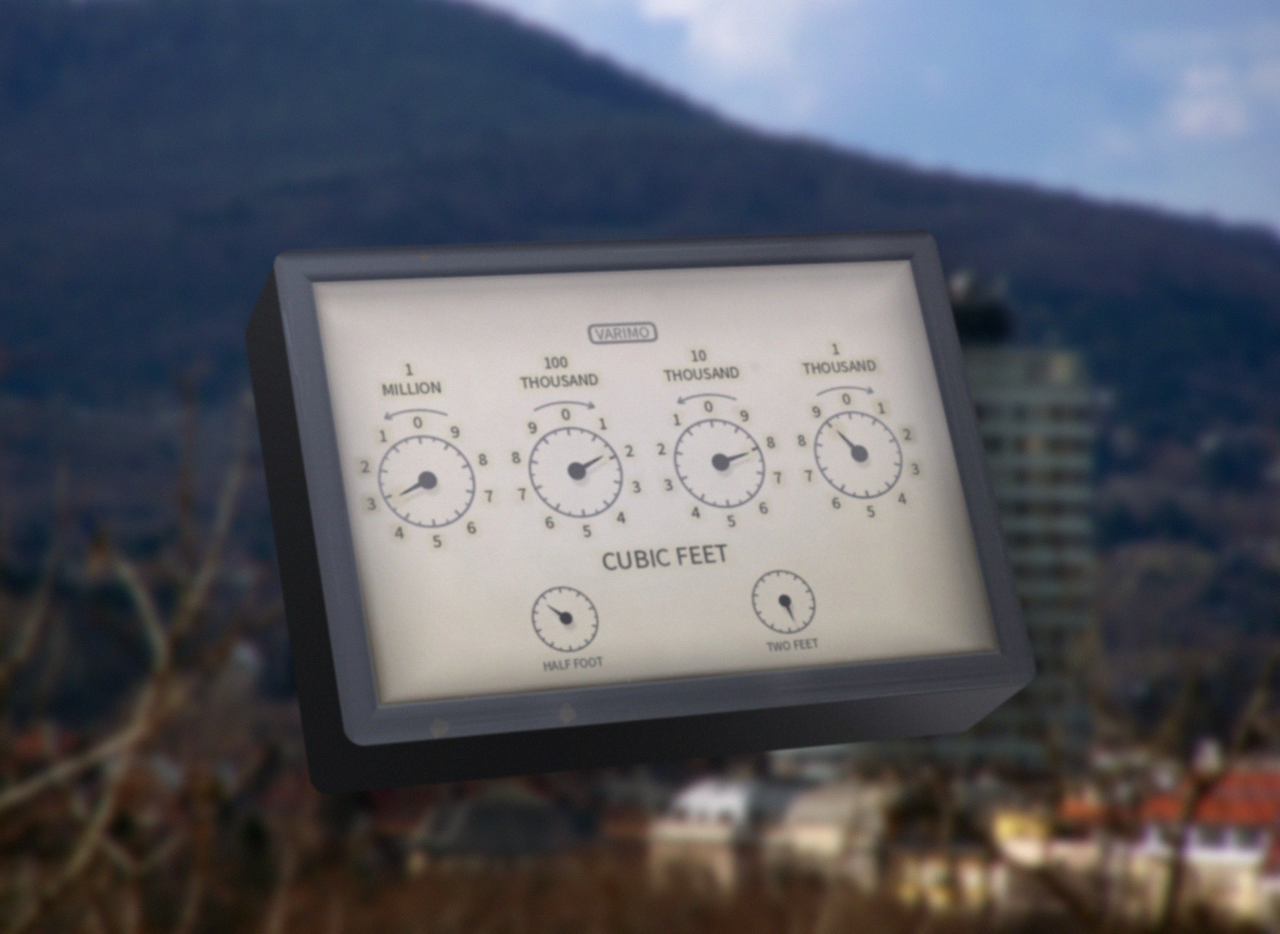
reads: value=317900 unit=ft³
